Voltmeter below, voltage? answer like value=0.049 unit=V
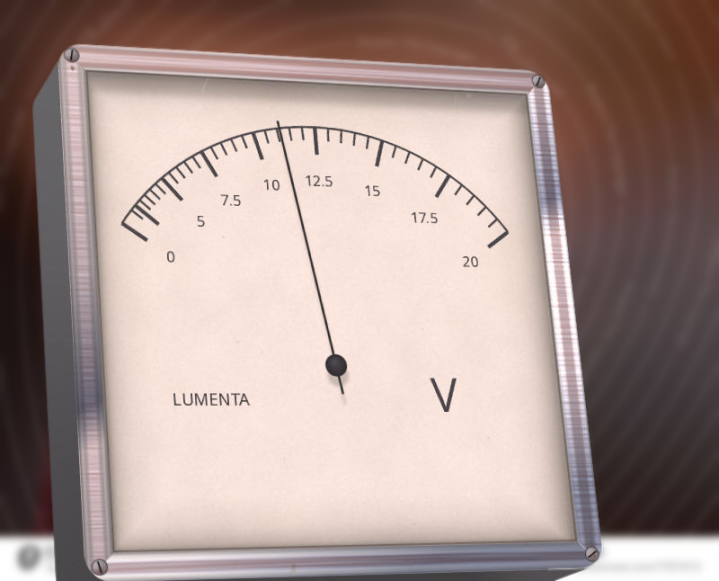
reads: value=11 unit=V
